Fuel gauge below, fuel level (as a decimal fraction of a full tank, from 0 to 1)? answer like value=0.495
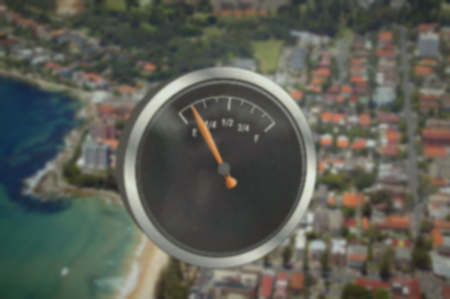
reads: value=0.125
